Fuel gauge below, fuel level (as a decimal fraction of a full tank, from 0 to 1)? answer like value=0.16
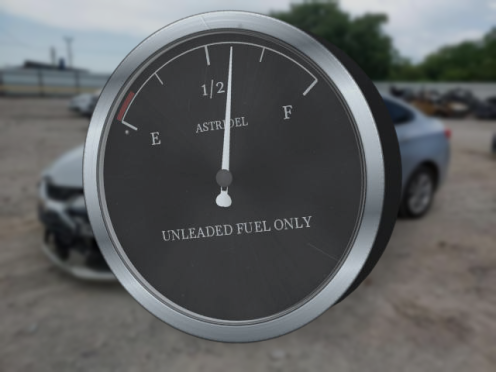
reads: value=0.625
